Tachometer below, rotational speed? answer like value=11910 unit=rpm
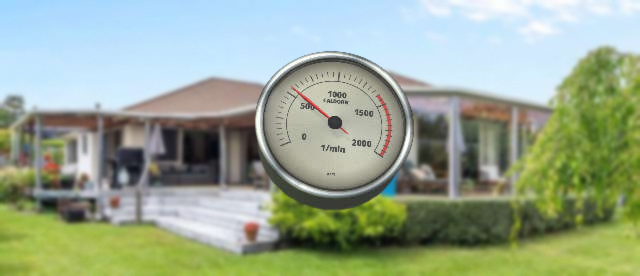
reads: value=550 unit=rpm
